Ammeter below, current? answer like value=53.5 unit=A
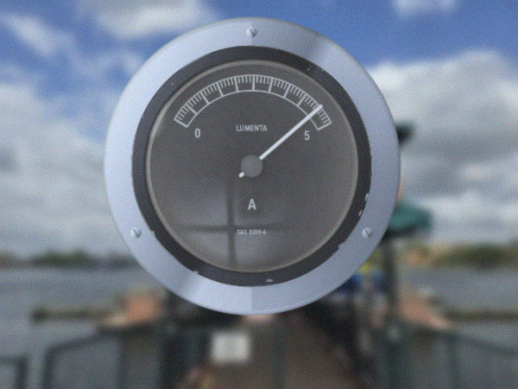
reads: value=4.5 unit=A
